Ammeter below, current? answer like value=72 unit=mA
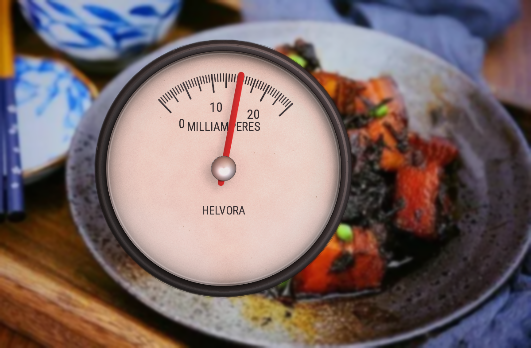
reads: value=15 unit=mA
